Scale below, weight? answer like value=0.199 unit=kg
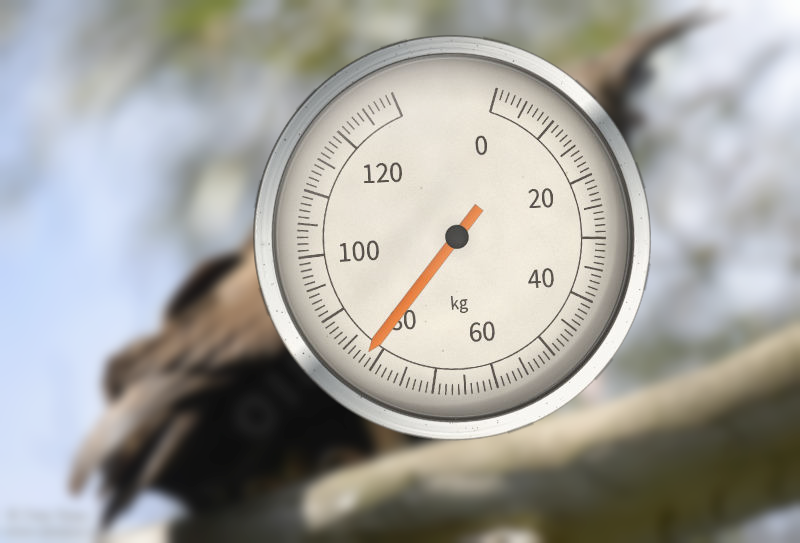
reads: value=82 unit=kg
